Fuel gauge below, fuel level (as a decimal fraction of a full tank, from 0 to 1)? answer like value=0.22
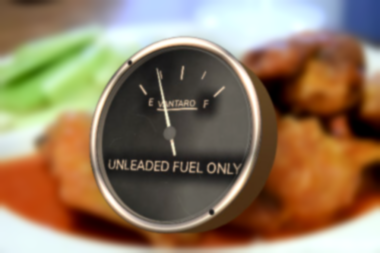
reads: value=0.25
